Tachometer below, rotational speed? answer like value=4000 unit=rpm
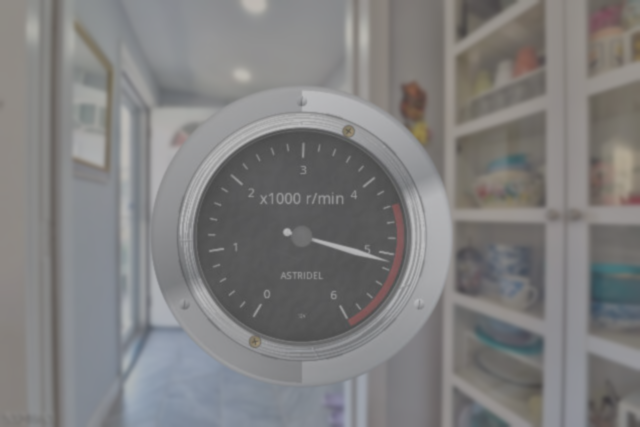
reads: value=5100 unit=rpm
